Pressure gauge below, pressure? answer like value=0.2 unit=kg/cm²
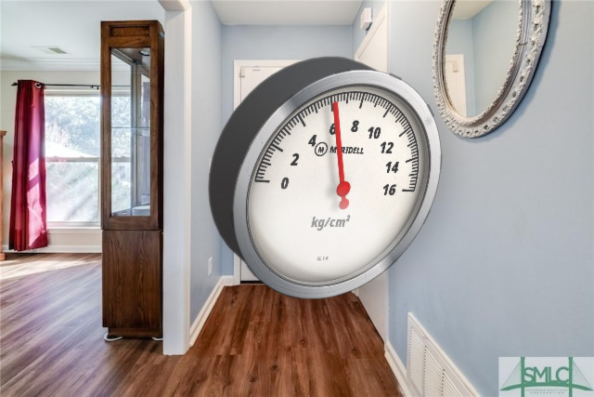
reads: value=6 unit=kg/cm²
